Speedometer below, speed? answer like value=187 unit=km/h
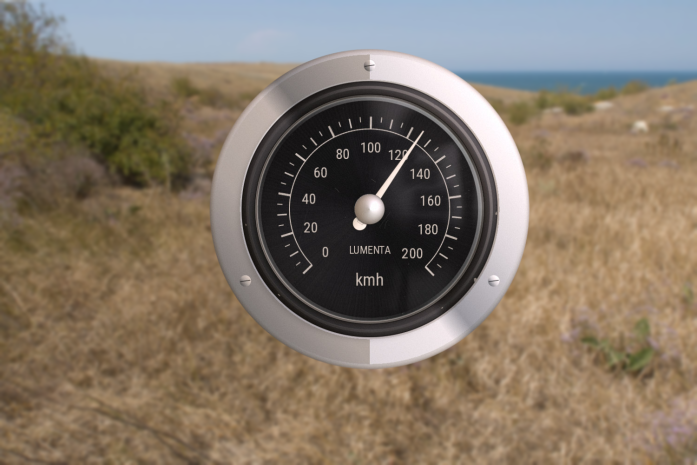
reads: value=125 unit=km/h
